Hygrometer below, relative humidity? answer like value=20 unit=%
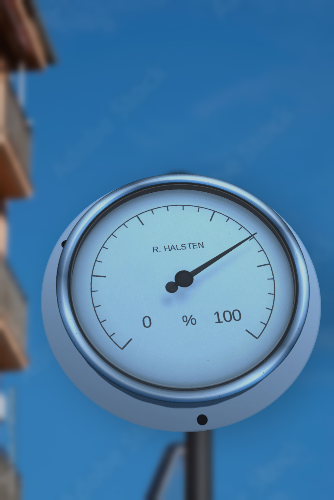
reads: value=72 unit=%
